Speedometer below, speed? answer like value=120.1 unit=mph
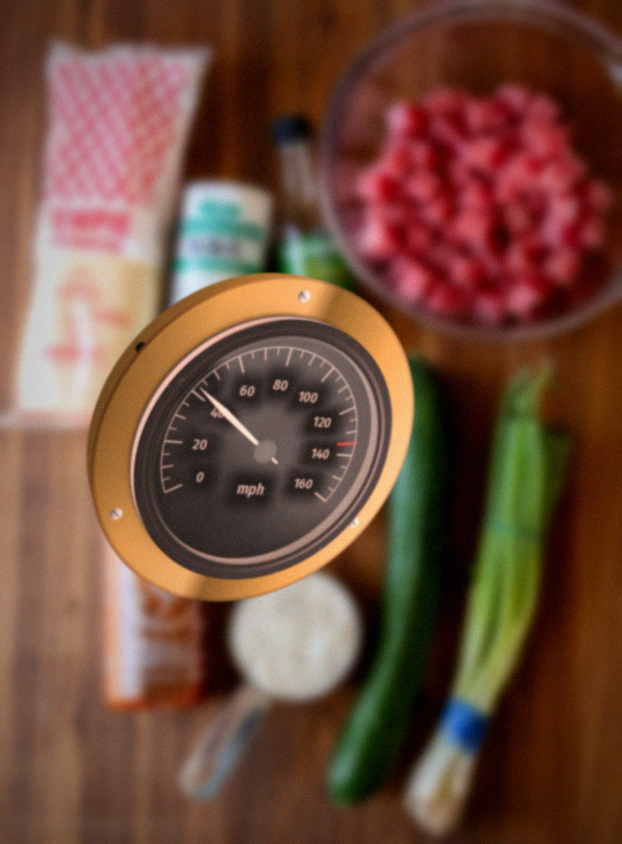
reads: value=42.5 unit=mph
